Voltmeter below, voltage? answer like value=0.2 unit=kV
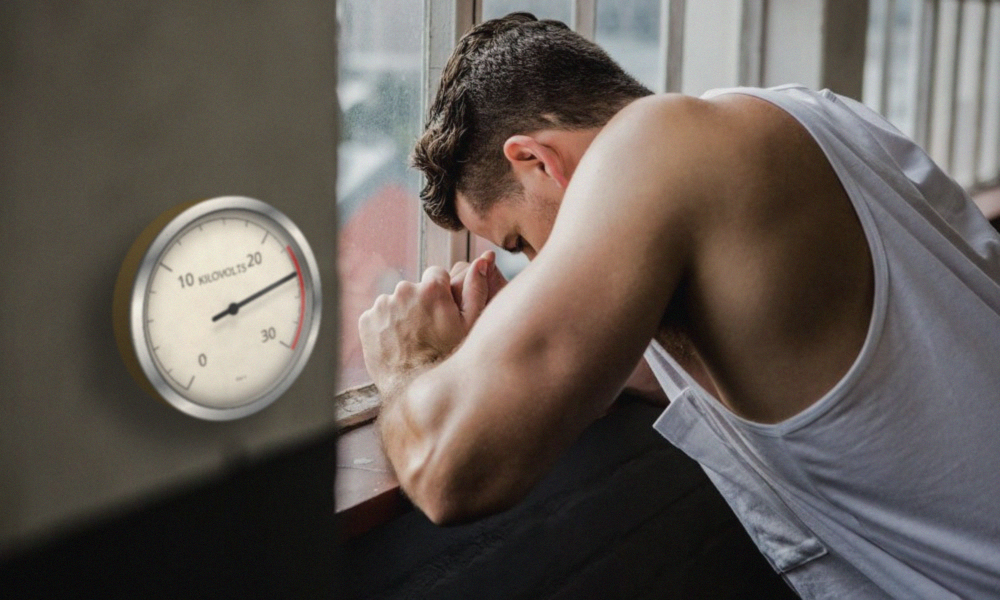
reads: value=24 unit=kV
